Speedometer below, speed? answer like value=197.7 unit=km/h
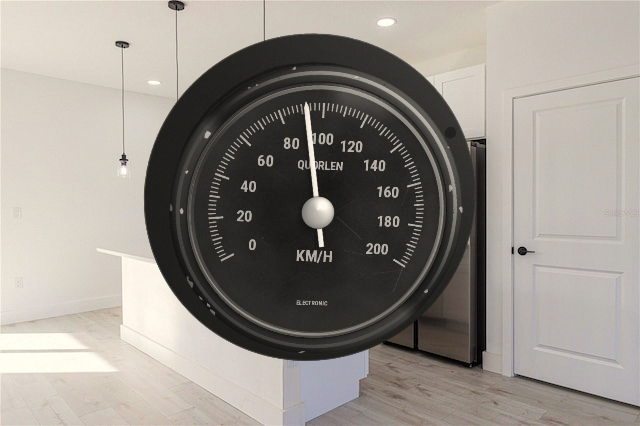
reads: value=92 unit=km/h
